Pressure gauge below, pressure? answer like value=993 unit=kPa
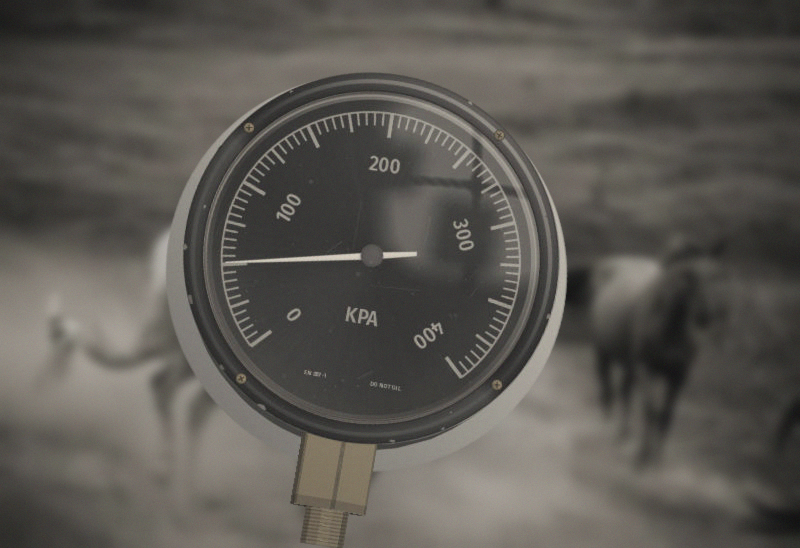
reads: value=50 unit=kPa
